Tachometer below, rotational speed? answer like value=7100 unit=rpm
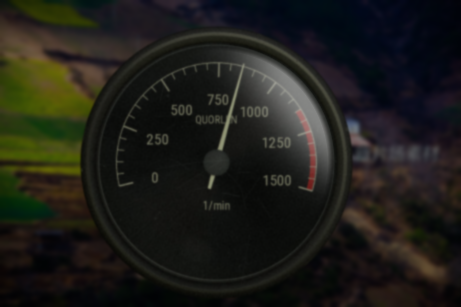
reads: value=850 unit=rpm
